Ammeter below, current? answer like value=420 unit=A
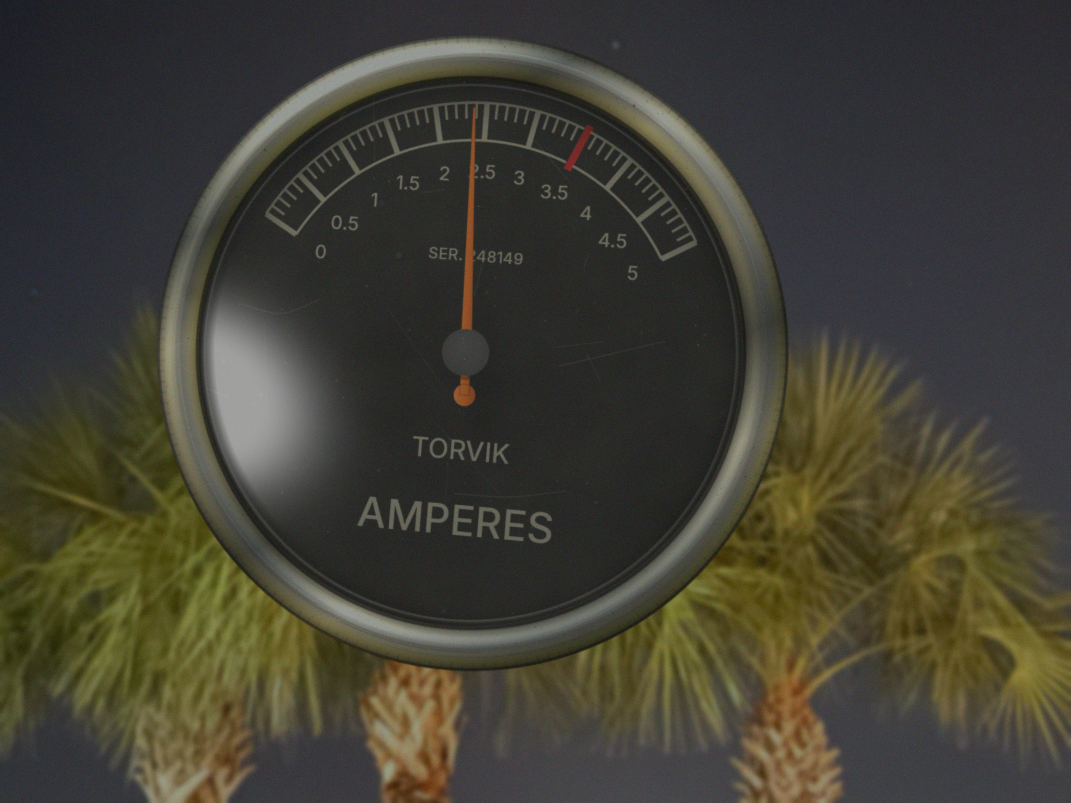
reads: value=2.4 unit=A
